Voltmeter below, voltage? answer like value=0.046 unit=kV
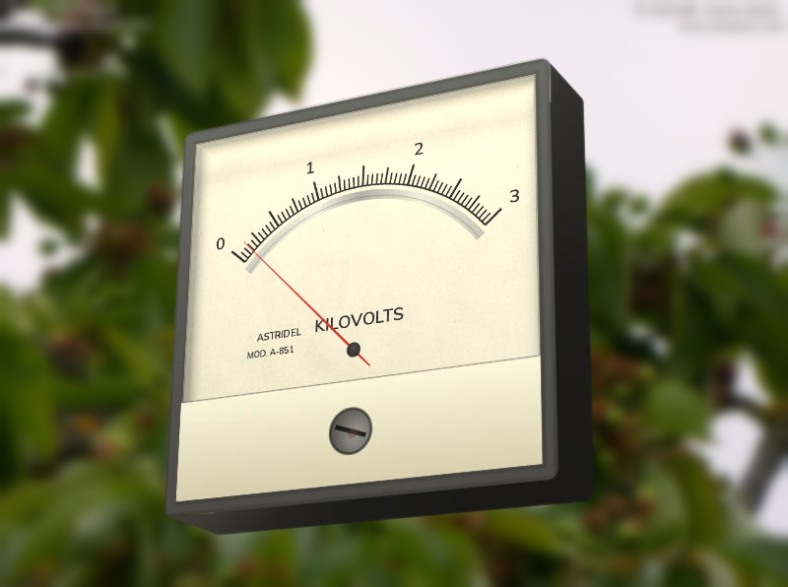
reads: value=0.15 unit=kV
